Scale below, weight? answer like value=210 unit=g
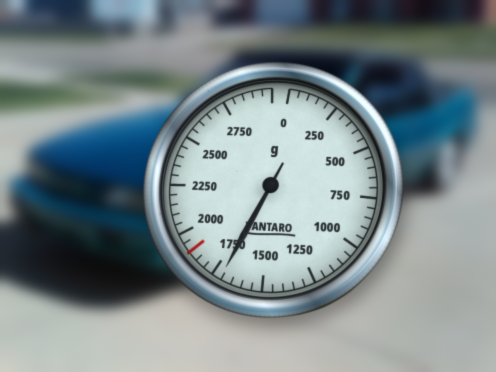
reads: value=1700 unit=g
